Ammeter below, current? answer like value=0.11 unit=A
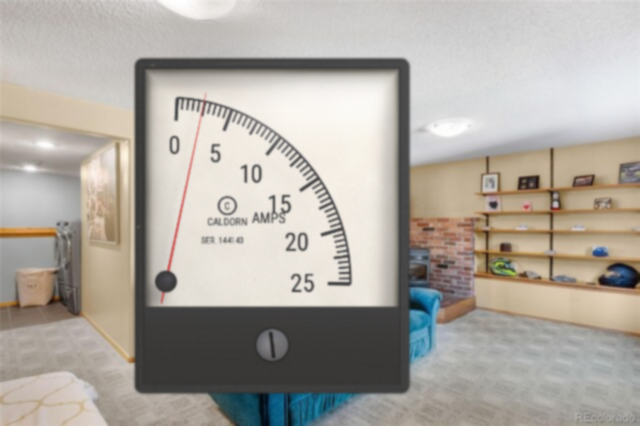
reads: value=2.5 unit=A
